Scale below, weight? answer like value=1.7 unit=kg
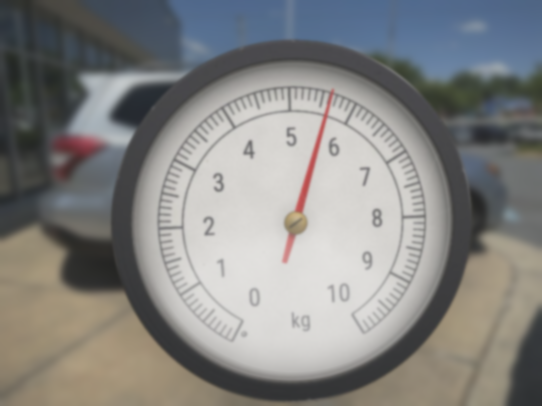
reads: value=5.6 unit=kg
